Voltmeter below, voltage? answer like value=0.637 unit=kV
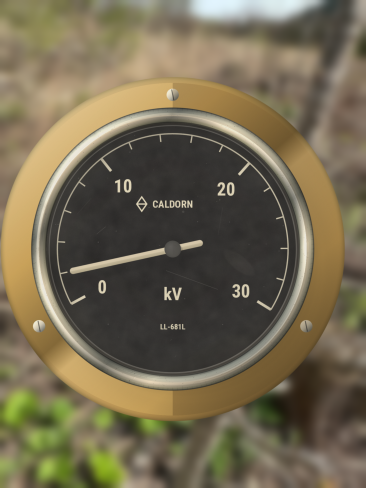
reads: value=2 unit=kV
